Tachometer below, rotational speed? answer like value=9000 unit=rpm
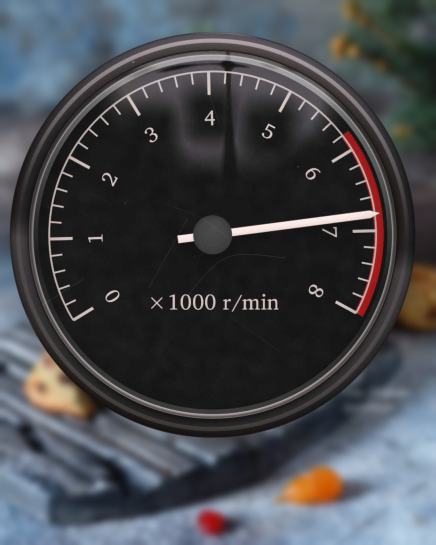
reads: value=6800 unit=rpm
